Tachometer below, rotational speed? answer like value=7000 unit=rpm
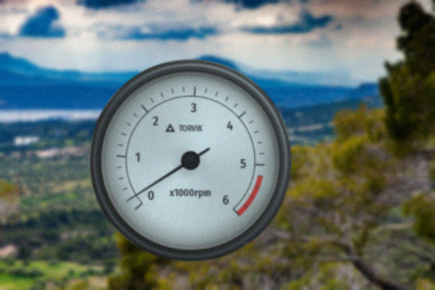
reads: value=200 unit=rpm
